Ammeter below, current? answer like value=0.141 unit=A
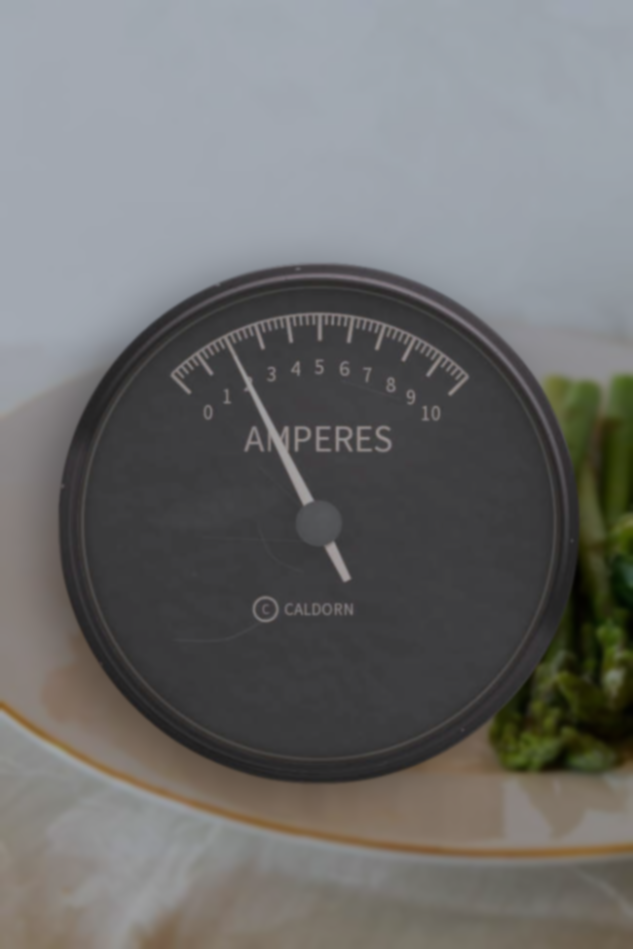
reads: value=2 unit=A
